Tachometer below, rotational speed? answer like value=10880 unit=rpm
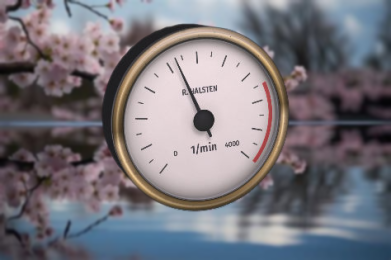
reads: value=1700 unit=rpm
